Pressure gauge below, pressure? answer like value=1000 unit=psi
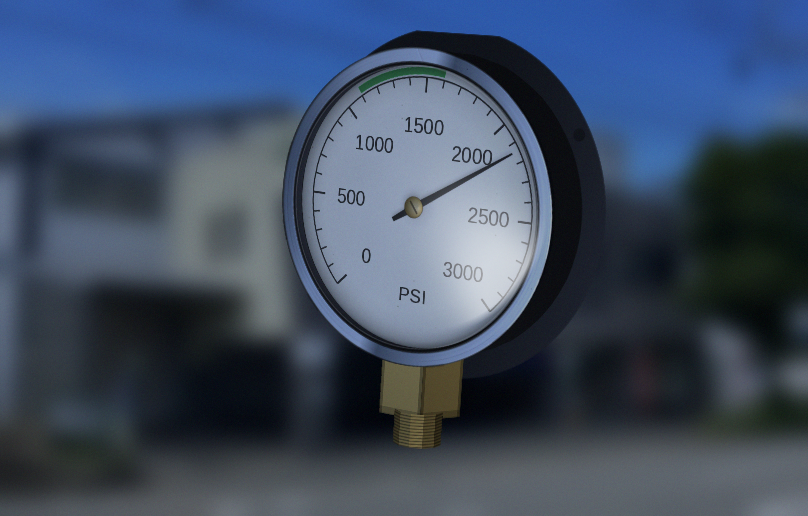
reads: value=2150 unit=psi
